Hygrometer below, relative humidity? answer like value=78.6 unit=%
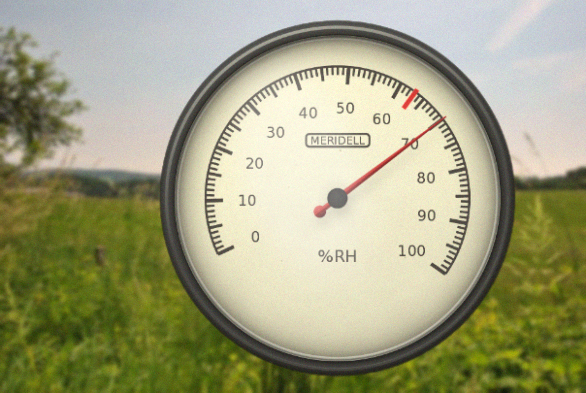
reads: value=70 unit=%
